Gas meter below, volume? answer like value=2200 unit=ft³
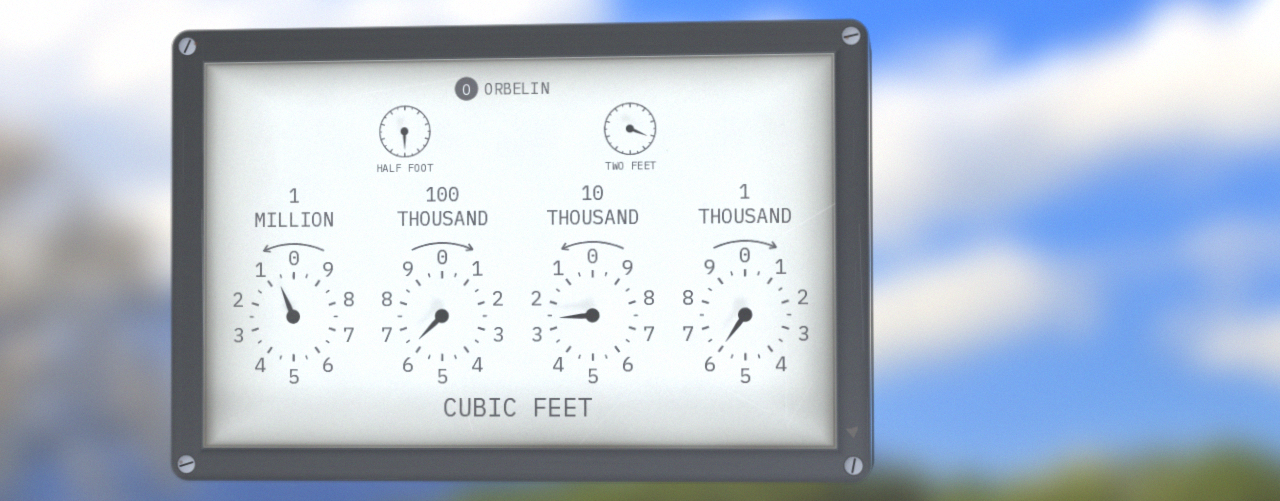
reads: value=62600 unit=ft³
